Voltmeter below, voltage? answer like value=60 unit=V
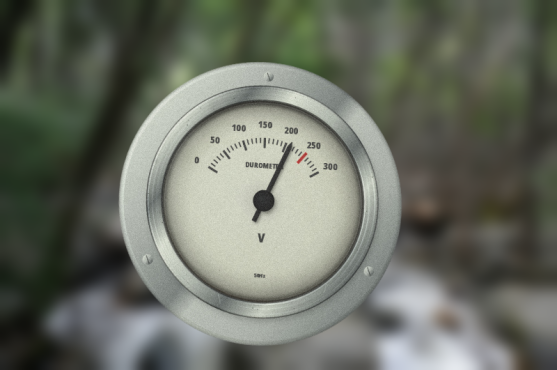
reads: value=210 unit=V
